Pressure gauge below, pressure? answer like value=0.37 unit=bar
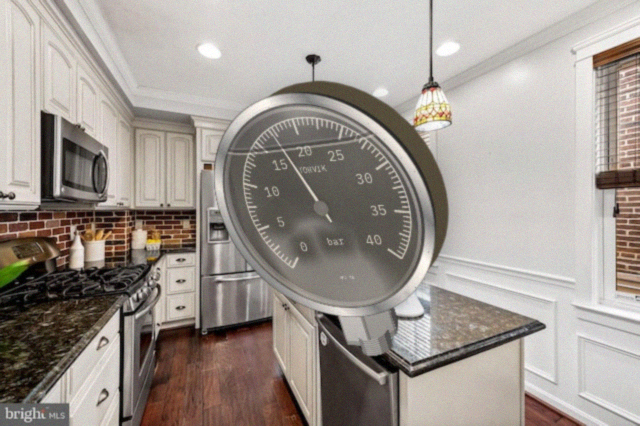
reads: value=17.5 unit=bar
